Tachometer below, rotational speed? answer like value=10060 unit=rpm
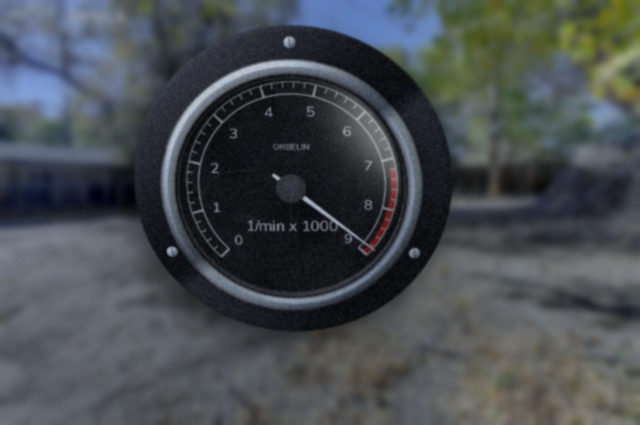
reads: value=8800 unit=rpm
